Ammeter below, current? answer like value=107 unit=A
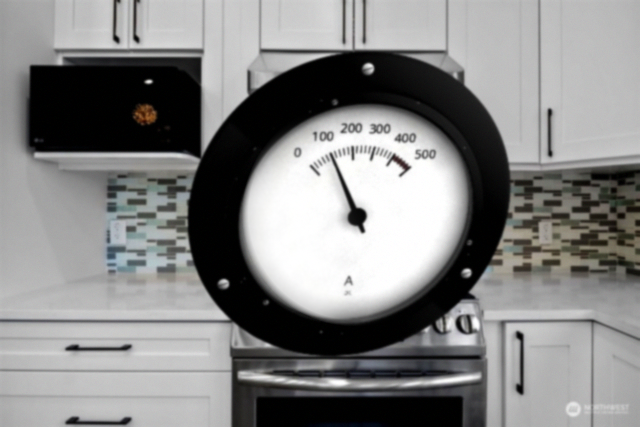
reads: value=100 unit=A
